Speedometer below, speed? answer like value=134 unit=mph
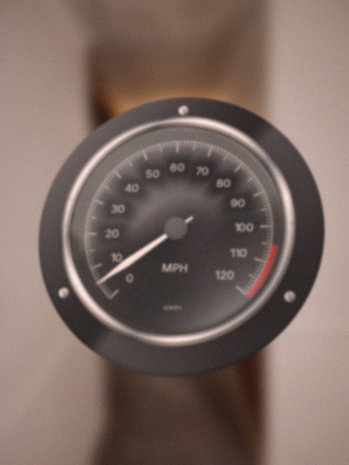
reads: value=5 unit=mph
